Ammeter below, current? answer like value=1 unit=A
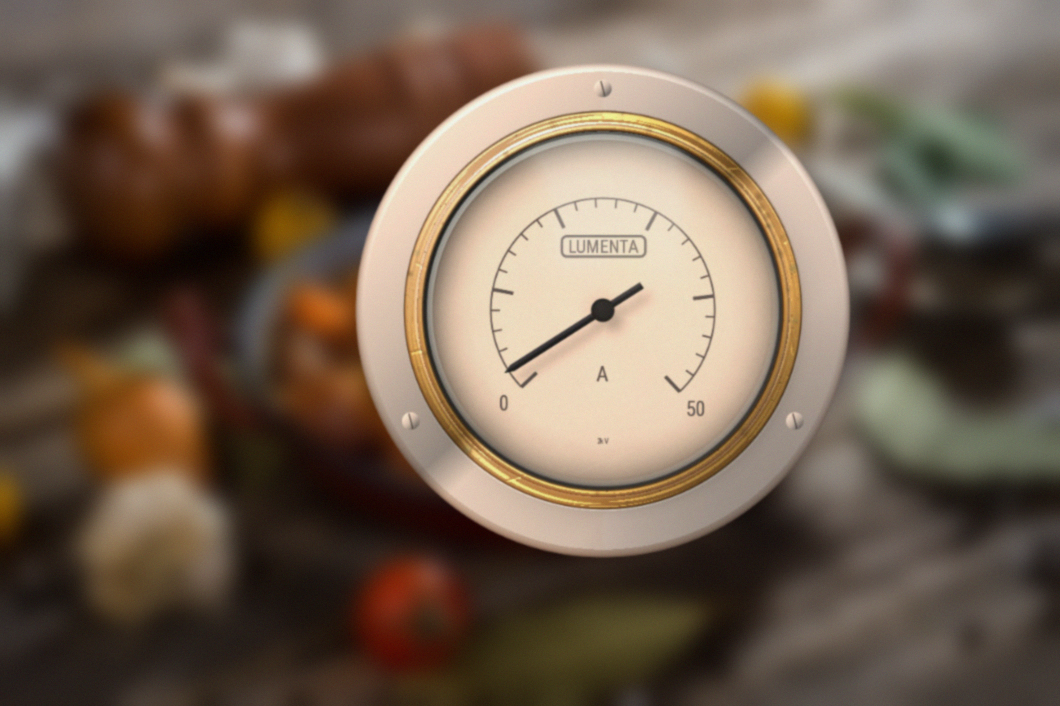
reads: value=2 unit=A
